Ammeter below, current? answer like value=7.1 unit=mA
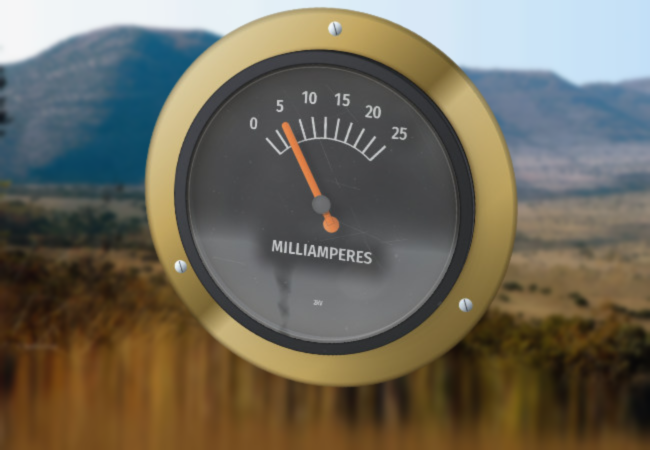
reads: value=5 unit=mA
